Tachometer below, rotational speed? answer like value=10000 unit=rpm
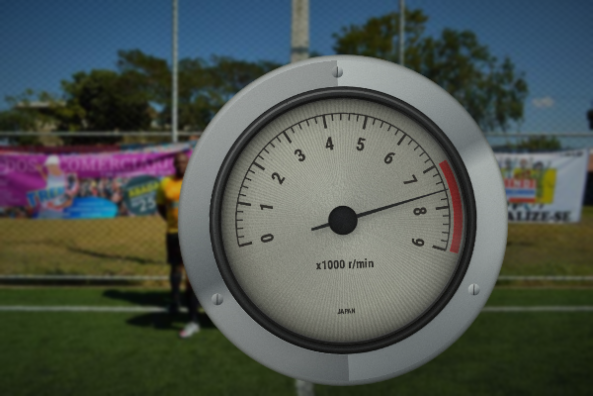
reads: value=7600 unit=rpm
